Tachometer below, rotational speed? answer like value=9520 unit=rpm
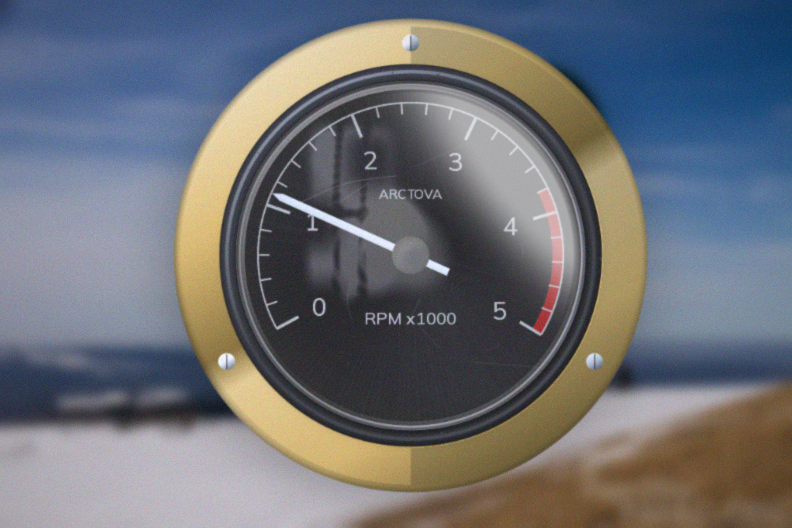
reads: value=1100 unit=rpm
